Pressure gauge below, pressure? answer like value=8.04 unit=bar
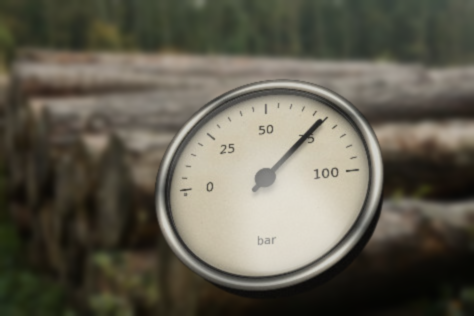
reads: value=75 unit=bar
